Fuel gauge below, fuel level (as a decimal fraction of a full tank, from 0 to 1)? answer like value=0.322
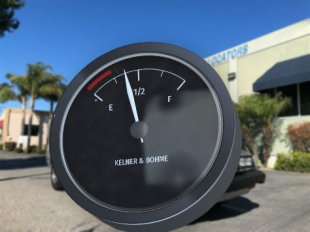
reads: value=0.375
